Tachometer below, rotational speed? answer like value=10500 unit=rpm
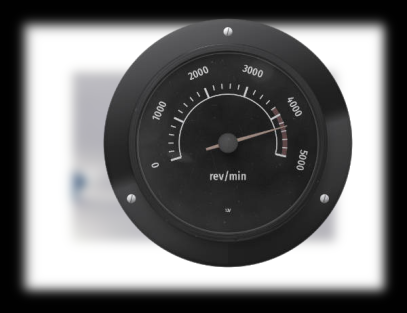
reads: value=4300 unit=rpm
